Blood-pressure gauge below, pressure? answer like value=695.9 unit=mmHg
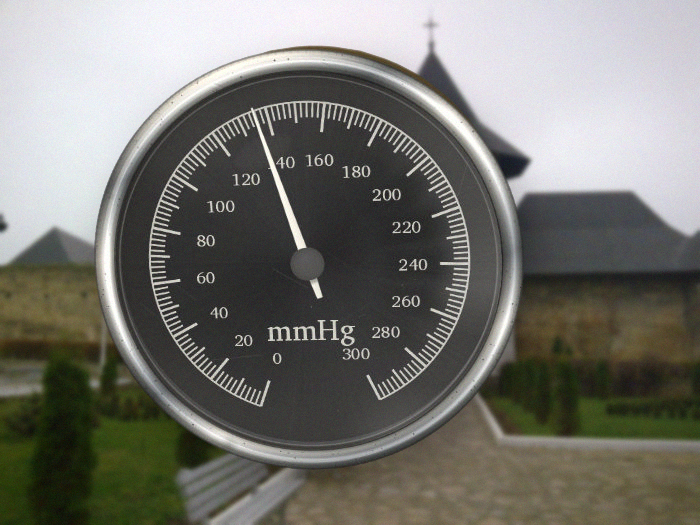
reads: value=136 unit=mmHg
